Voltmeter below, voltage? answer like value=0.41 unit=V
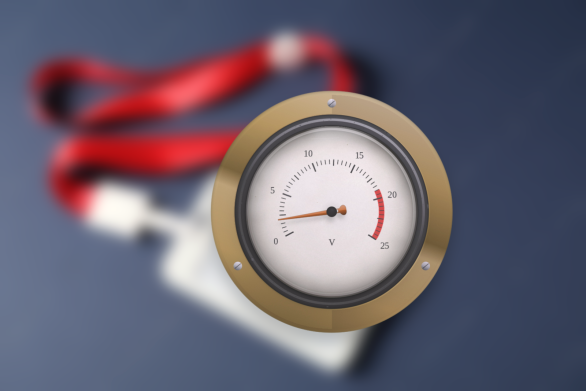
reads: value=2 unit=V
